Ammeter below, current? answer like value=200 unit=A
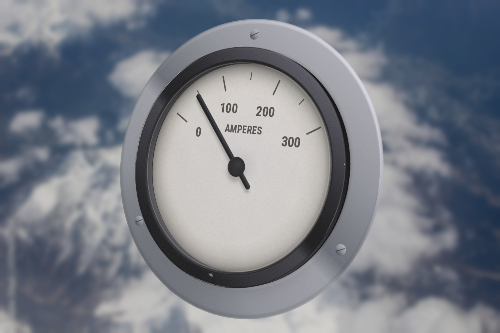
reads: value=50 unit=A
